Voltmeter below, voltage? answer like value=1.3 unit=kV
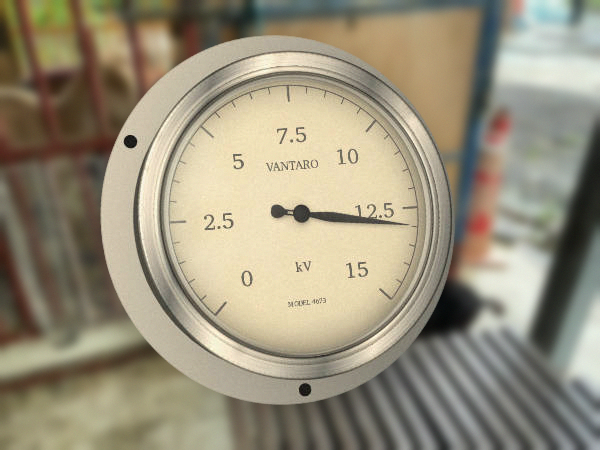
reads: value=13 unit=kV
